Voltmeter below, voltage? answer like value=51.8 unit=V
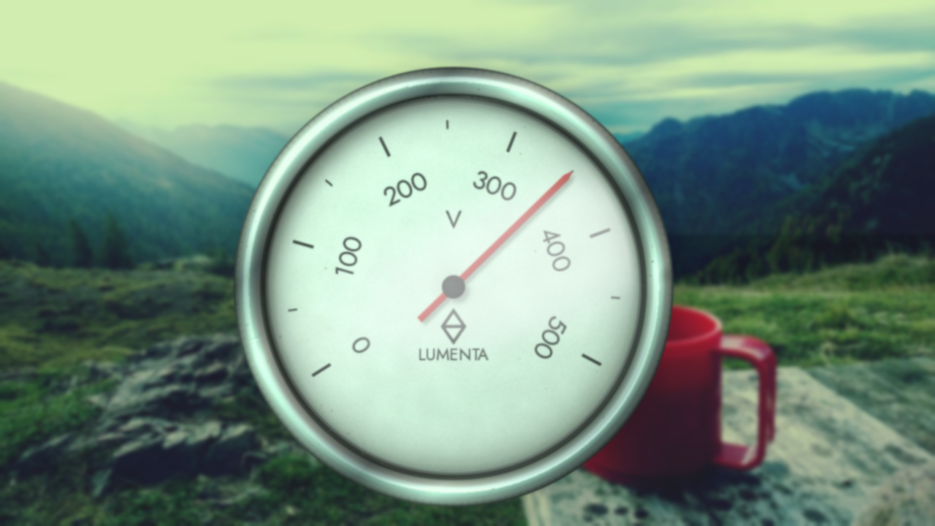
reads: value=350 unit=V
